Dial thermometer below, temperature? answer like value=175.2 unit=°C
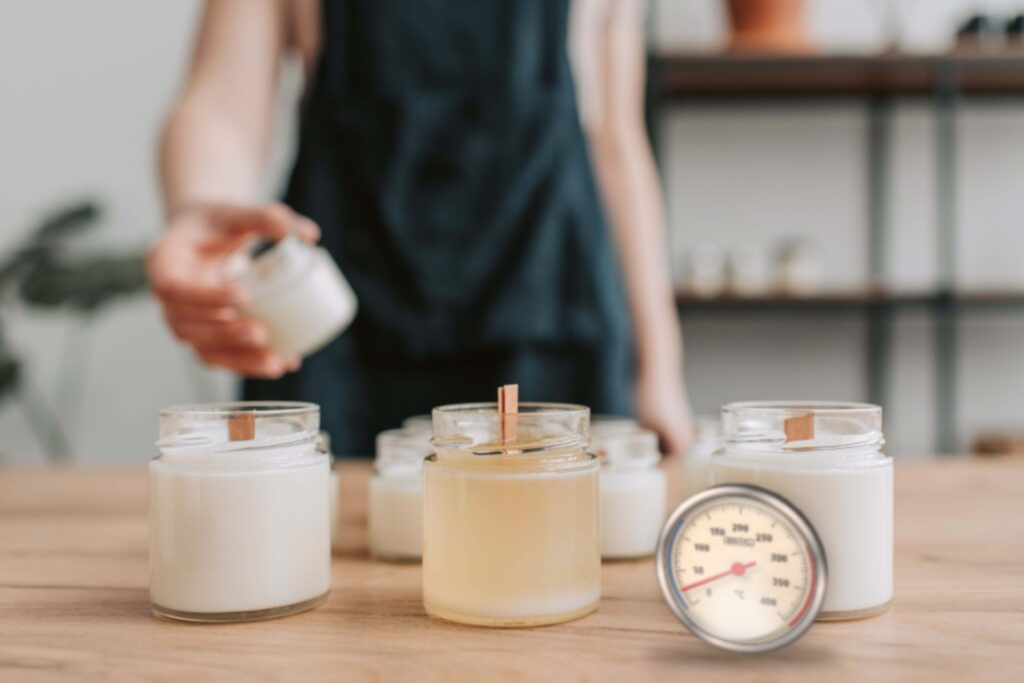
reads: value=25 unit=°C
